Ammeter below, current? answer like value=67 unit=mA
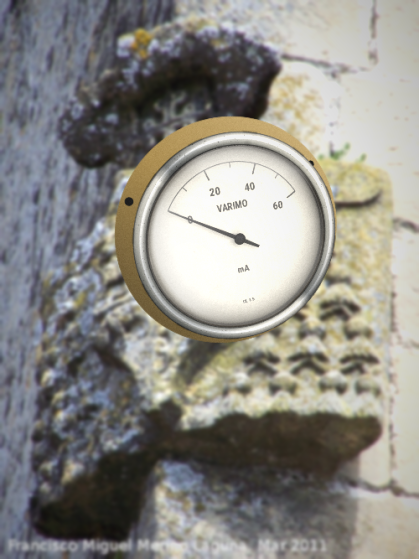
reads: value=0 unit=mA
